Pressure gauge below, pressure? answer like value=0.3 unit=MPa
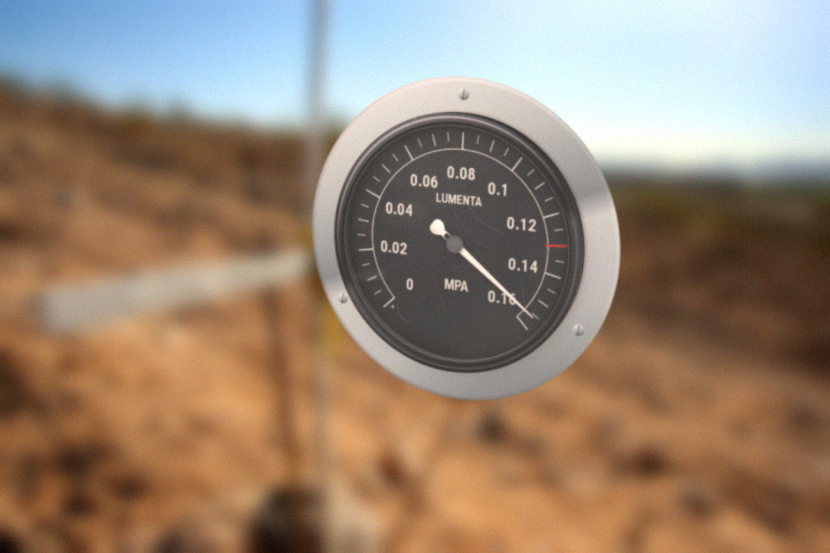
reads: value=0.155 unit=MPa
